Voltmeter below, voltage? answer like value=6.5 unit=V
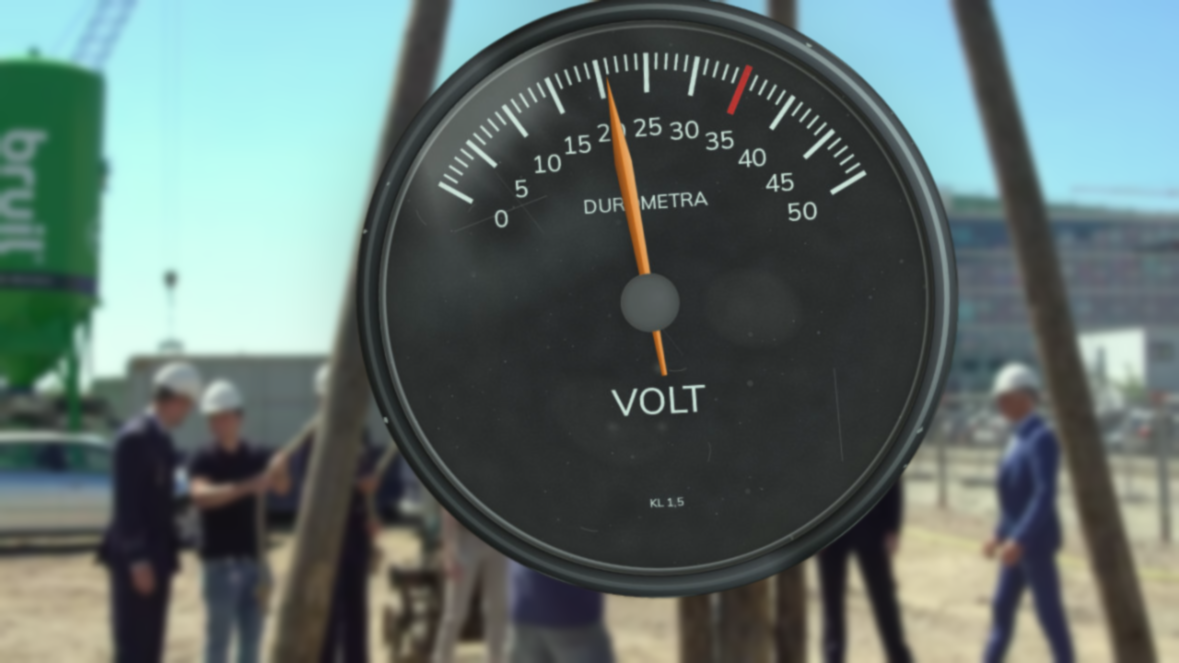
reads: value=21 unit=V
